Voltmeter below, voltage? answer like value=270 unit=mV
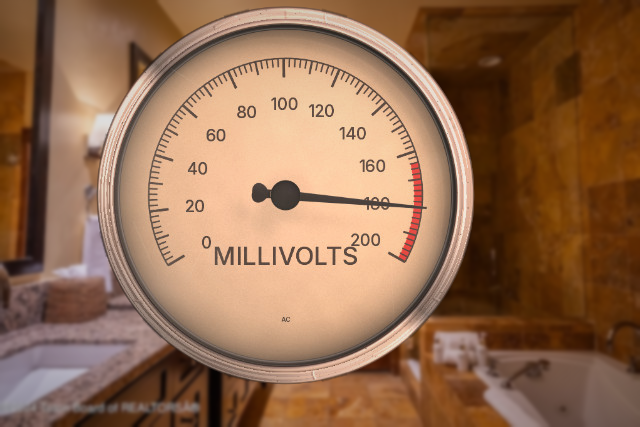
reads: value=180 unit=mV
